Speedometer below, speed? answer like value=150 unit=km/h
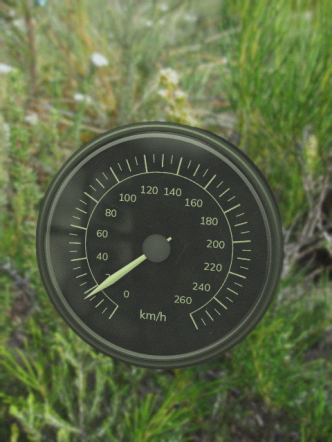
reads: value=17.5 unit=km/h
